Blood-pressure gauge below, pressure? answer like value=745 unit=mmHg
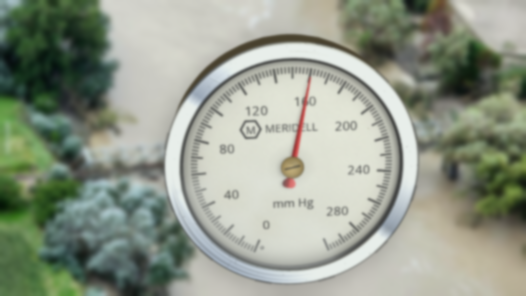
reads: value=160 unit=mmHg
